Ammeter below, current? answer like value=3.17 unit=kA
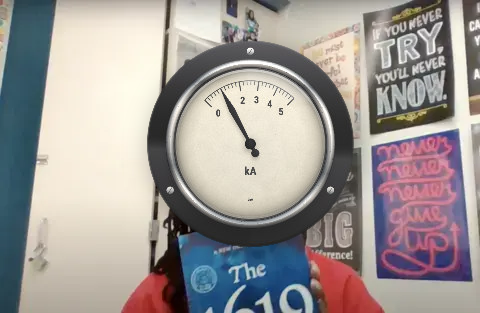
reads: value=1 unit=kA
